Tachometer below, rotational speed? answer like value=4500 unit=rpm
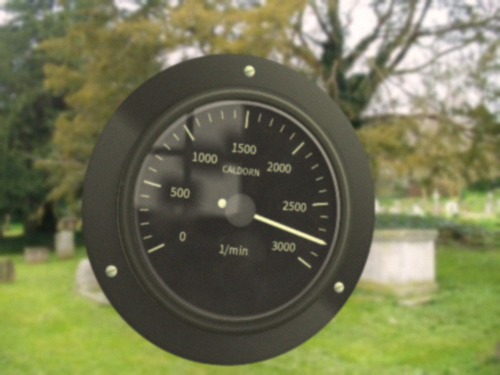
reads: value=2800 unit=rpm
